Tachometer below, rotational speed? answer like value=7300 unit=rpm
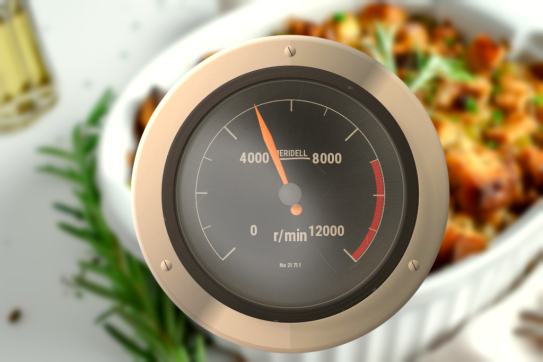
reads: value=5000 unit=rpm
